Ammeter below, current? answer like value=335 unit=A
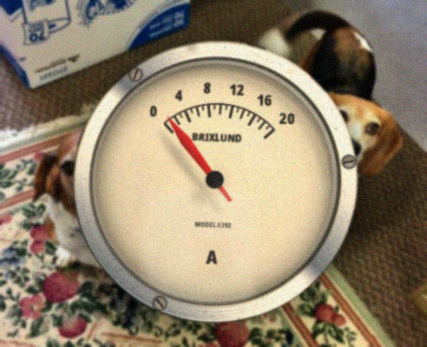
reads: value=1 unit=A
